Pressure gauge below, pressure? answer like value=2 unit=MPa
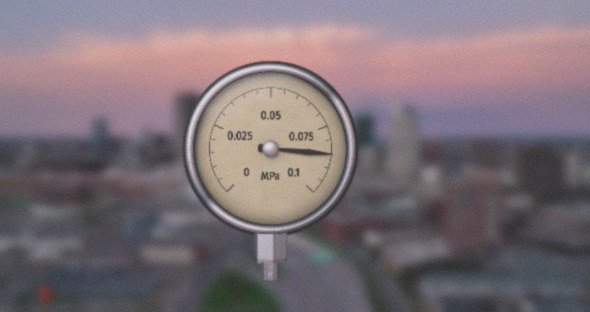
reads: value=0.085 unit=MPa
